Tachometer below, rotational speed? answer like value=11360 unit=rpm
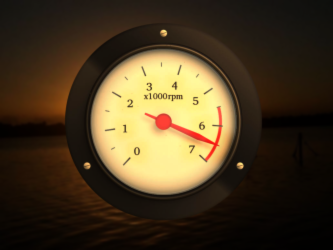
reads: value=6500 unit=rpm
